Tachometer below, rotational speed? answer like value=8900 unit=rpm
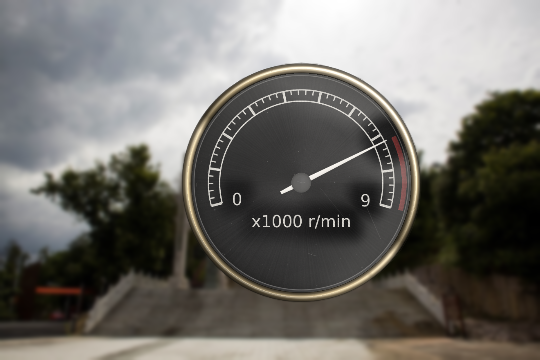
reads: value=7200 unit=rpm
